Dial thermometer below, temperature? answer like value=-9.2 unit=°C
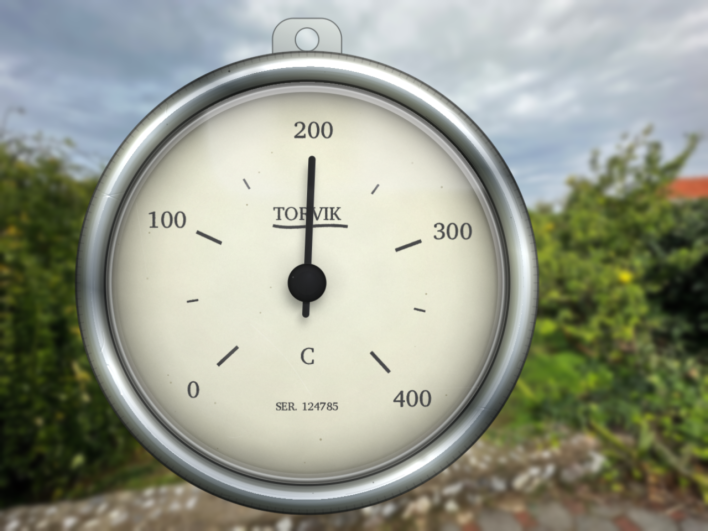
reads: value=200 unit=°C
